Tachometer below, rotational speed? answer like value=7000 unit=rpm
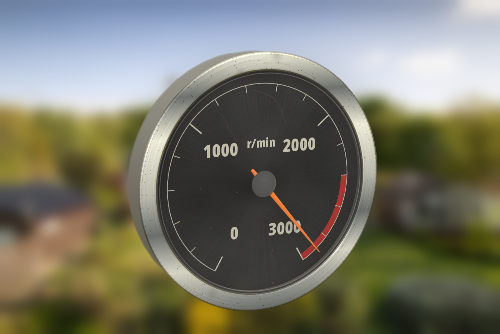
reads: value=2900 unit=rpm
